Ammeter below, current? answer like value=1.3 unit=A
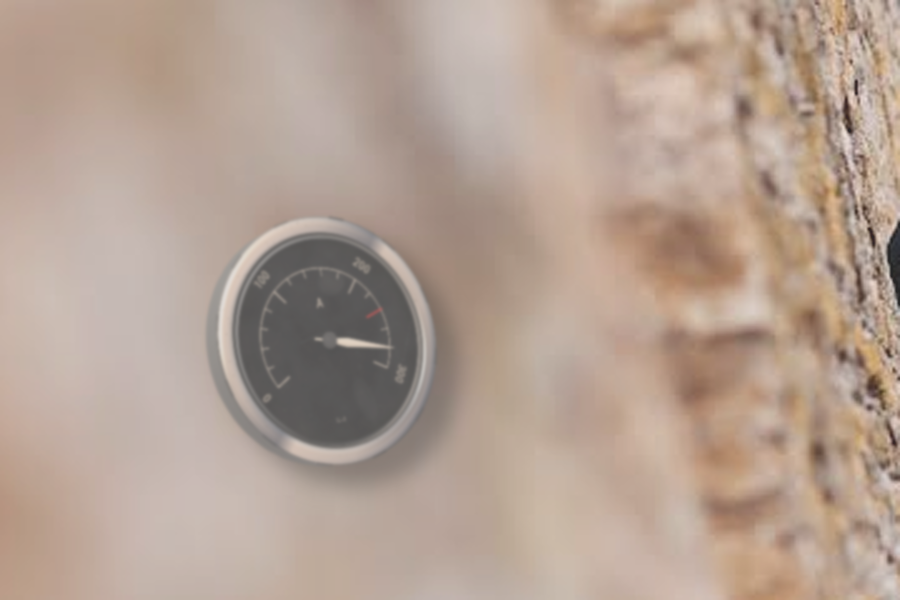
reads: value=280 unit=A
